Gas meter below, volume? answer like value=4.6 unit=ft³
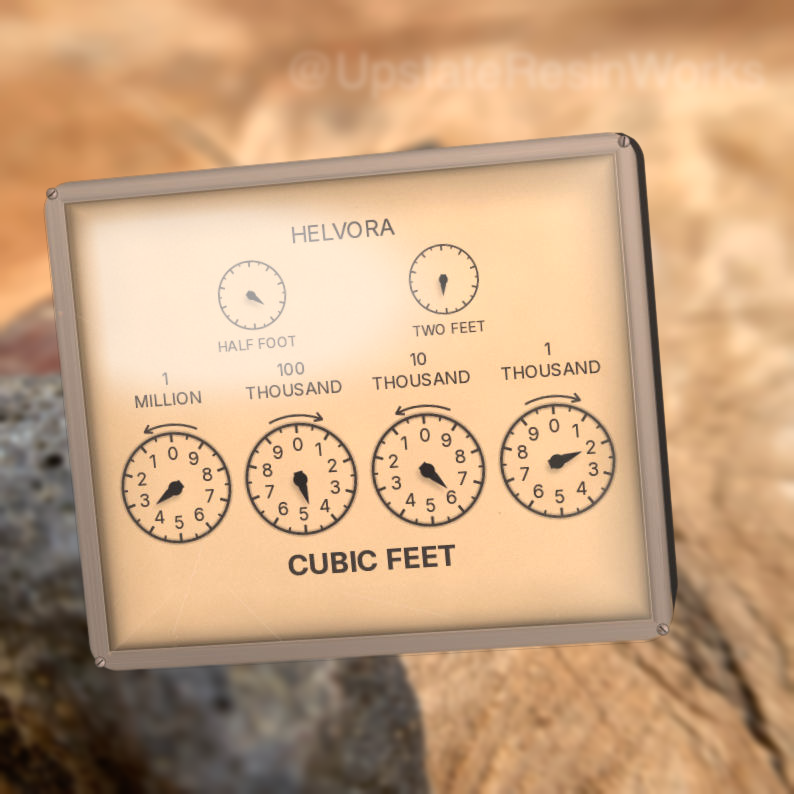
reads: value=346200 unit=ft³
